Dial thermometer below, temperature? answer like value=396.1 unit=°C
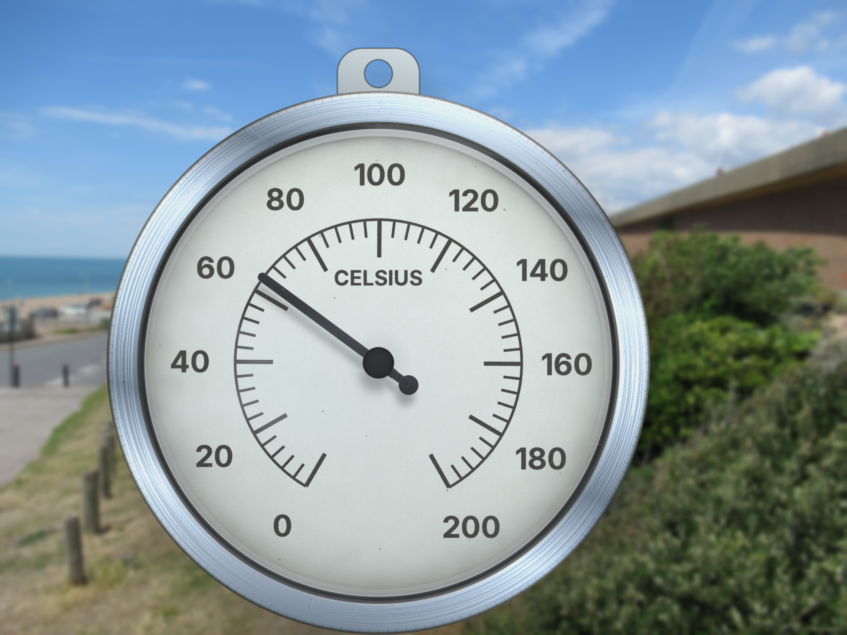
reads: value=64 unit=°C
